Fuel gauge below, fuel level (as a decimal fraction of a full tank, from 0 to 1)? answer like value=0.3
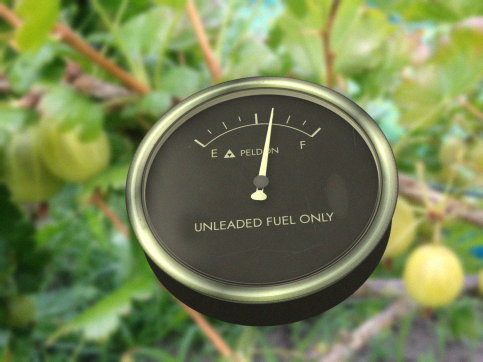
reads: value=0.625
